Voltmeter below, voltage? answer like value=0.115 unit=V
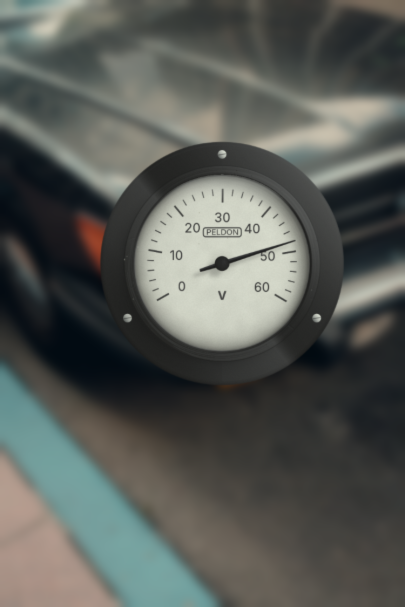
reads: value=48 unit=V
